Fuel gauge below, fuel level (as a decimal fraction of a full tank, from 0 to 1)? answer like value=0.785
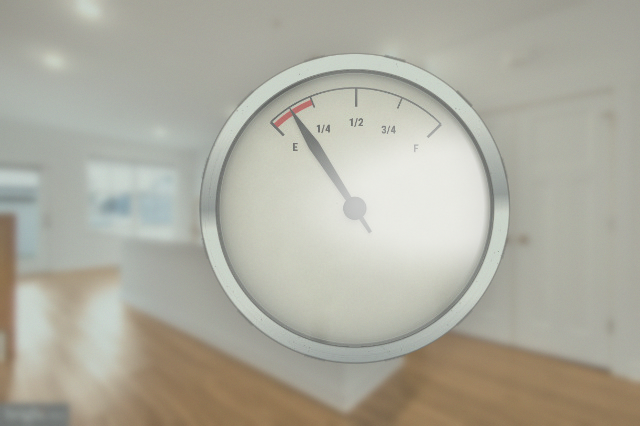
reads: value=0.125
